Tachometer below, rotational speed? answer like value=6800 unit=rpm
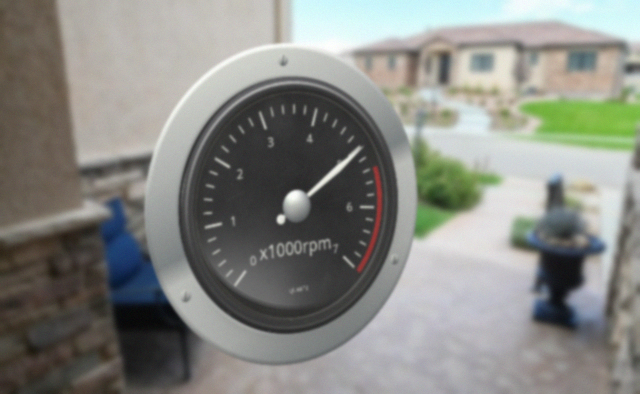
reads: value=5000 unit=rpm
